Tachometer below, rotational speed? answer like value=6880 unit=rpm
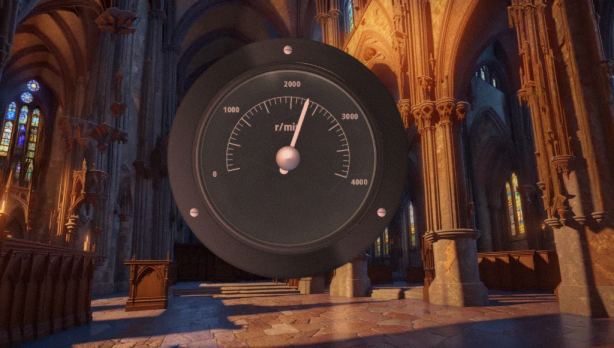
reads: value=2300 unit=rpm
